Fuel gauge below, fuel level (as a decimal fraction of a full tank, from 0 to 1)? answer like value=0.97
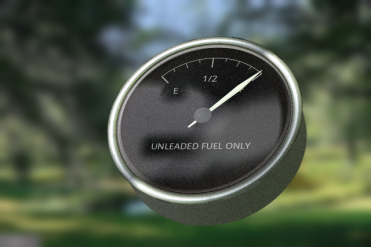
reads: value=1
